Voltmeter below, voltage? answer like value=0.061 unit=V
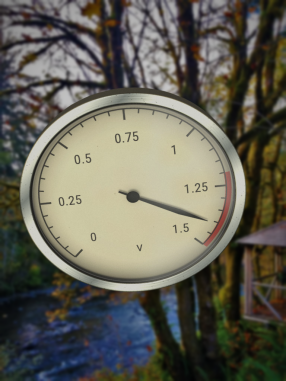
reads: value=1.4 unit=V
